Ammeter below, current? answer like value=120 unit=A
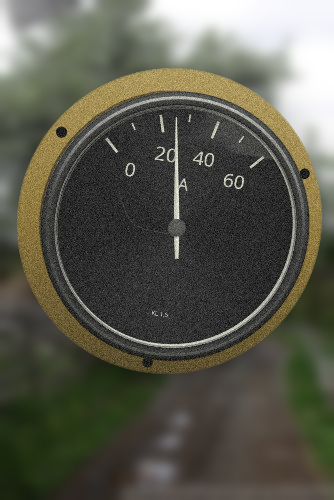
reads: value=25 unit=A
